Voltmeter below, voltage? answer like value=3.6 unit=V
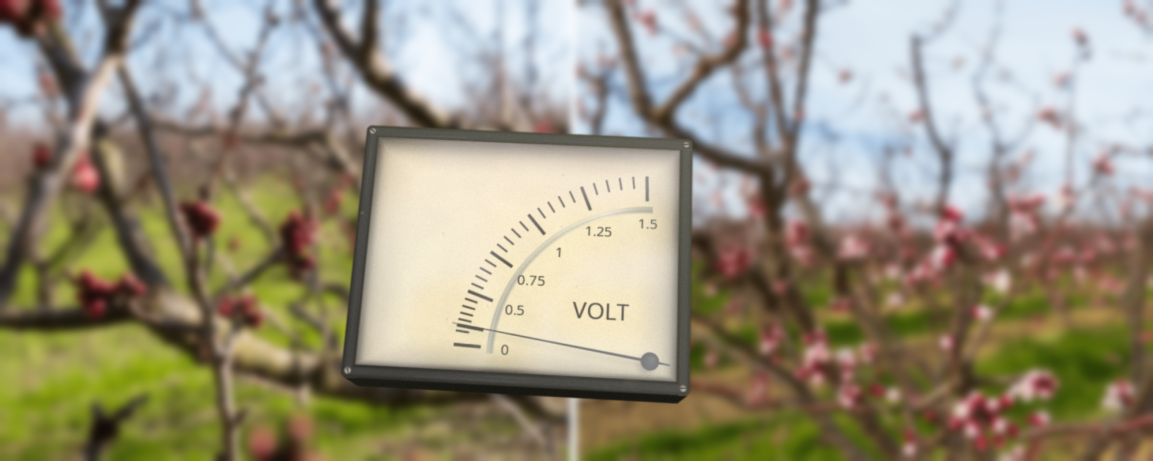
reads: value=0.25 unit=V
